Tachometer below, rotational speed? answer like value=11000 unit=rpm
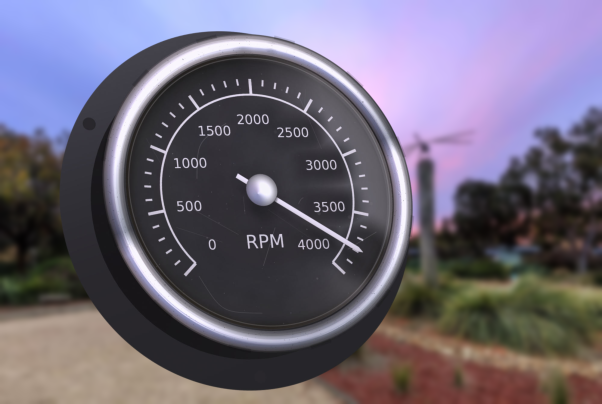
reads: value=3800 unit=rpm
